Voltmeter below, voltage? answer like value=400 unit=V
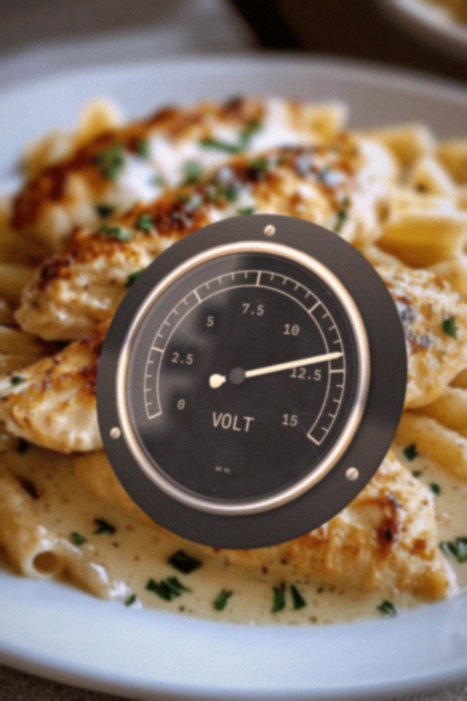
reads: value=12 unit=V
